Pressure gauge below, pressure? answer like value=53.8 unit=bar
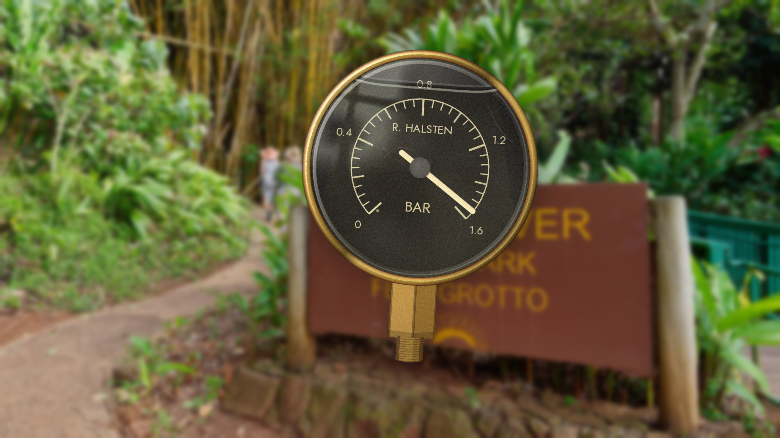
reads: value=1.55 unit=bar
